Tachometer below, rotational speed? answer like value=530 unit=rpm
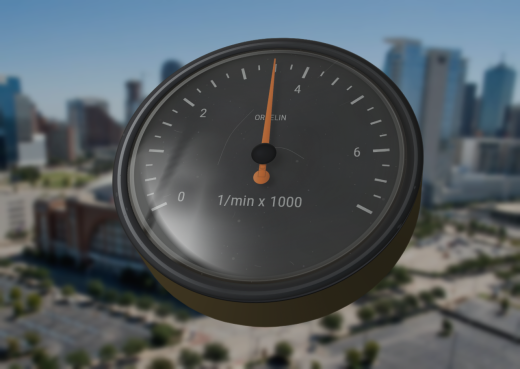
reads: value=3500 unit=rpm
